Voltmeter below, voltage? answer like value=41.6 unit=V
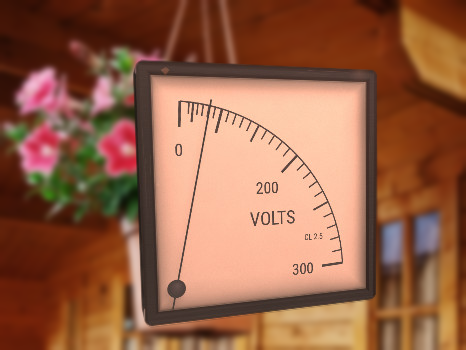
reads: value=80 unit=V
